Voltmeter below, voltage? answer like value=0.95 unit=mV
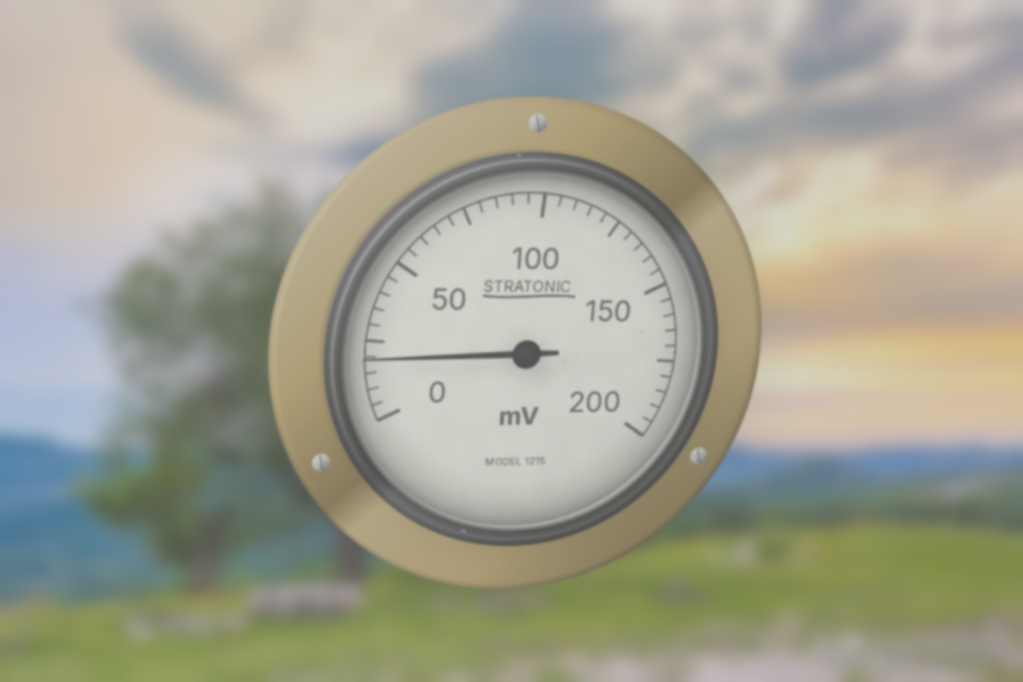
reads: value=20 unit=mV
